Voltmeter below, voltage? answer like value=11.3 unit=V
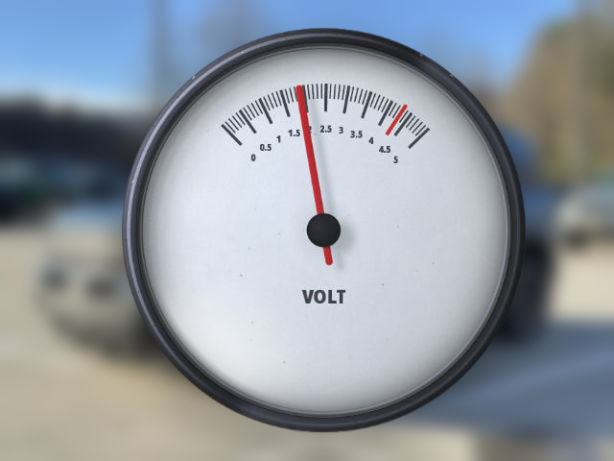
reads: value=1.9 unit=V
